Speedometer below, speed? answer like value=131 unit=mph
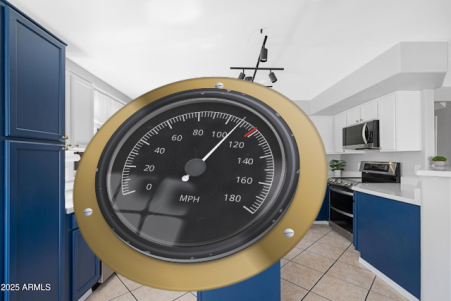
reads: value=110 unit=mph
